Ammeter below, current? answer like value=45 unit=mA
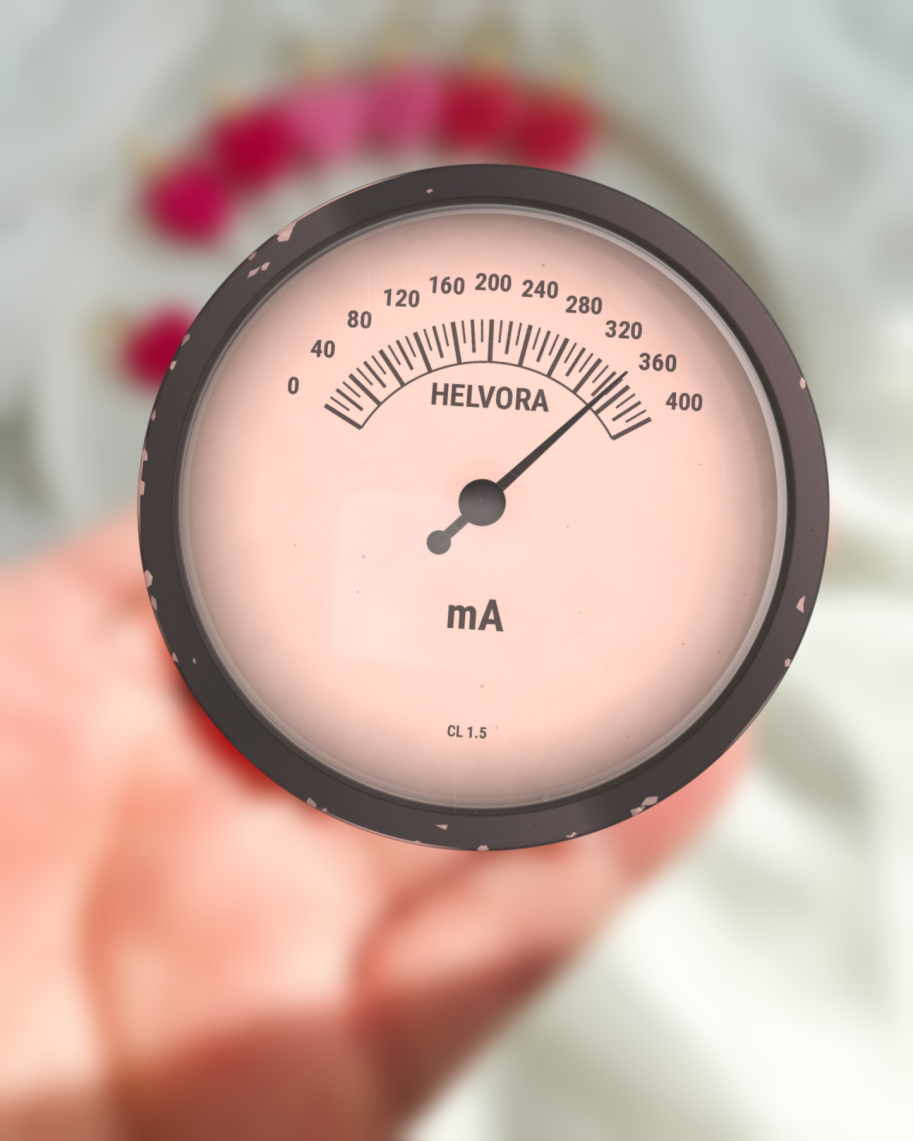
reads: value=350 unit=mA
